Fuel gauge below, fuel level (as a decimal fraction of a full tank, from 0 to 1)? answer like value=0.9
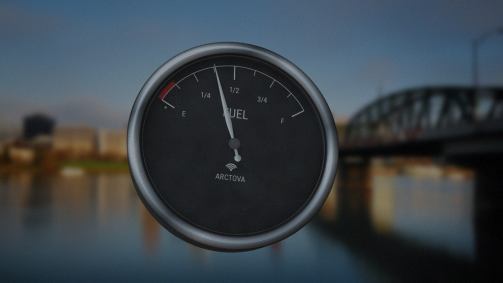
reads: value=0.375
